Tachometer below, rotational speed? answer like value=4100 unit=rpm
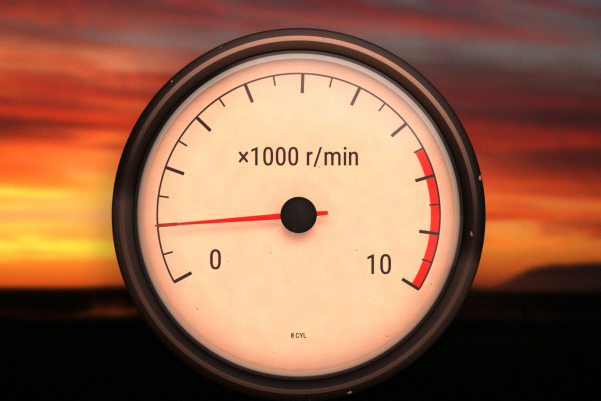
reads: value=1000 unit=rpm
